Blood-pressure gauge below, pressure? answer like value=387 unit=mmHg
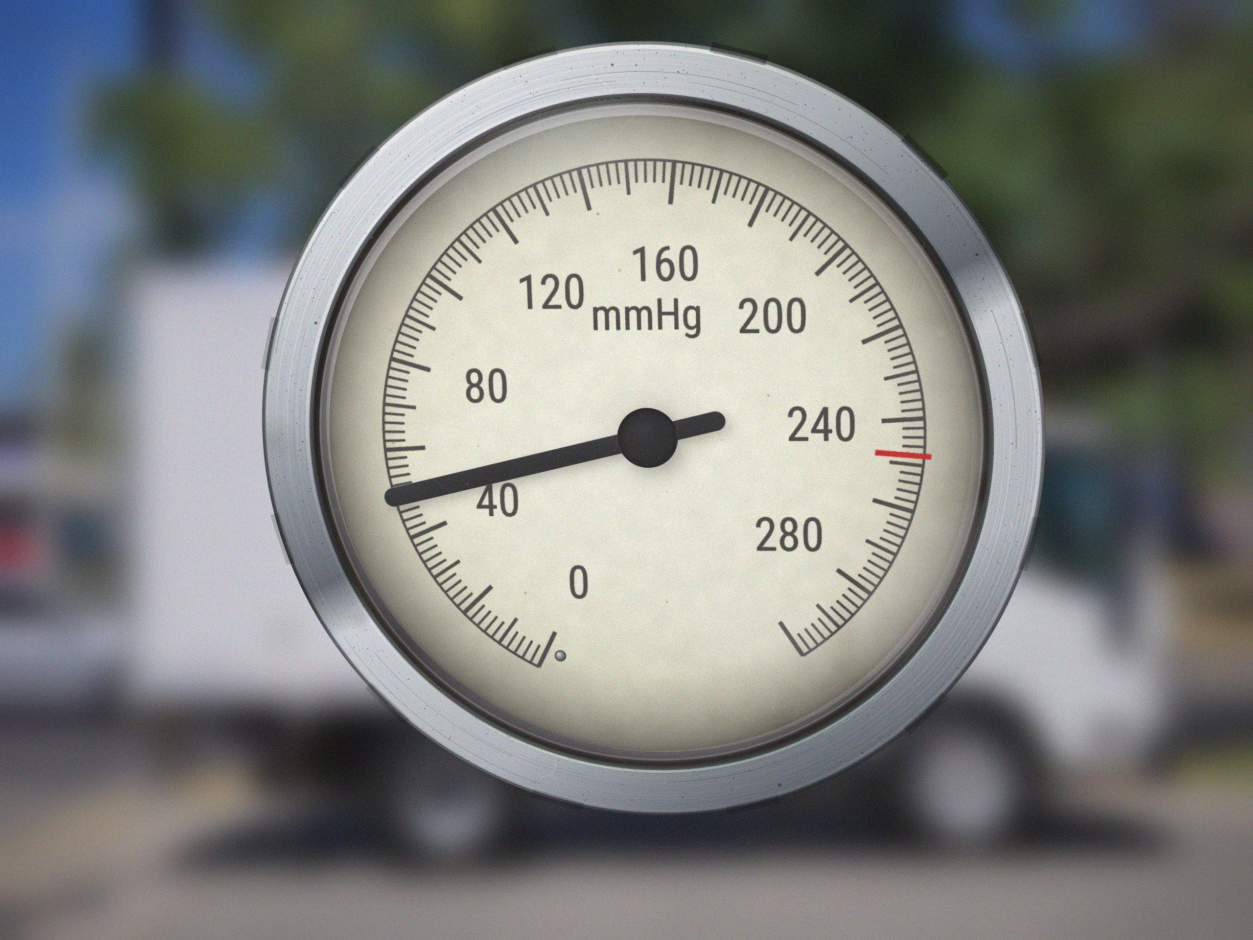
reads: value=50 unit=mmHg
